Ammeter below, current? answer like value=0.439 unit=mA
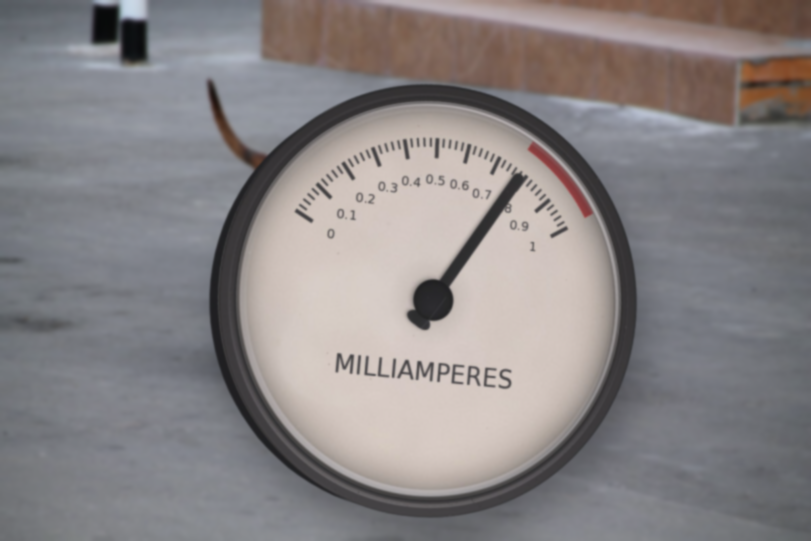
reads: value=0.78 unit=mA
